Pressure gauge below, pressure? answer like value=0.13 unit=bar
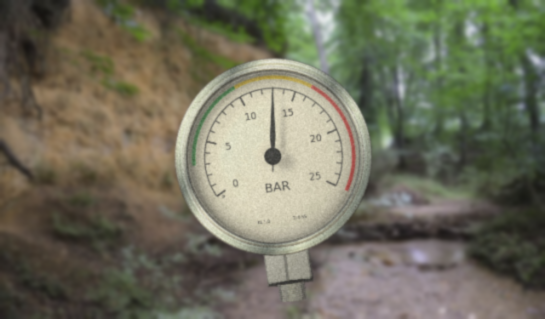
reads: value=13 unit=bar
